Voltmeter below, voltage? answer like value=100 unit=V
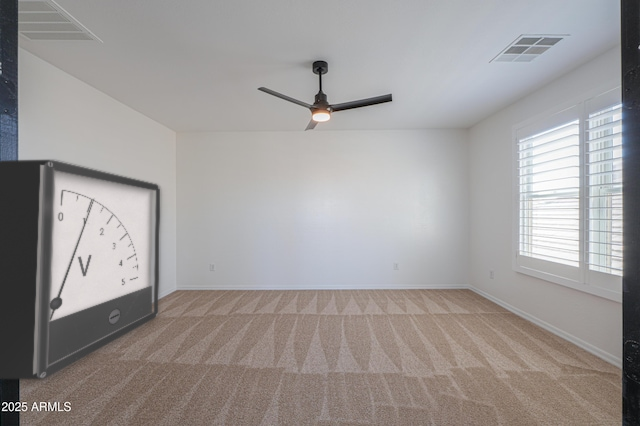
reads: value=1 unit=V
